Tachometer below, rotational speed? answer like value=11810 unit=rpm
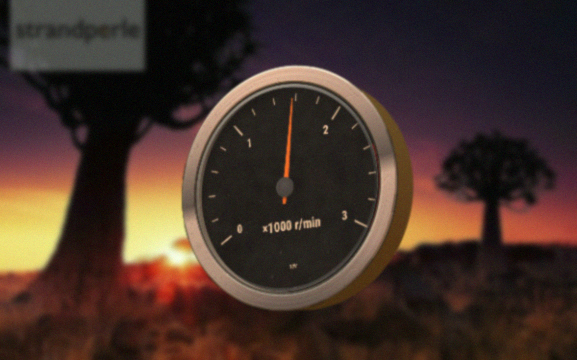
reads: value=1600 unit=rpm
